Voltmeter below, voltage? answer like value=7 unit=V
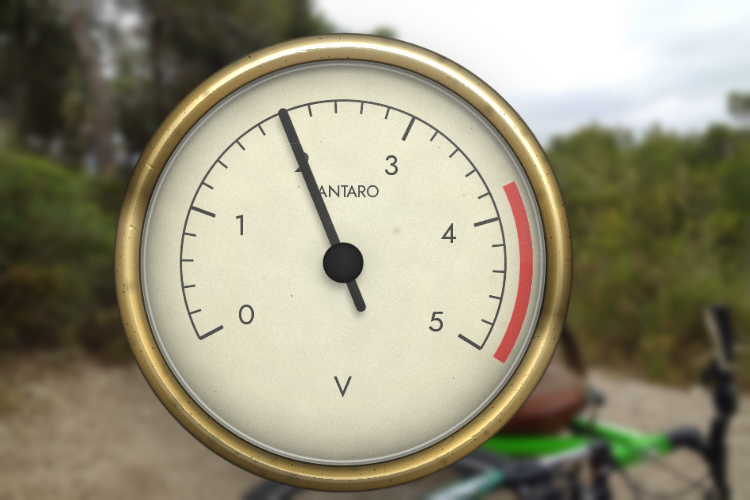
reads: value=2 unit=V
